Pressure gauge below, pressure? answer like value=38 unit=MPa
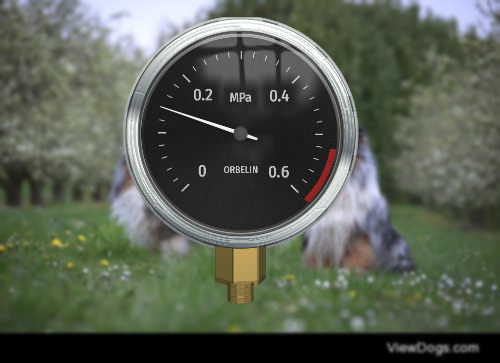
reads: value=0.14 unit=MPa
